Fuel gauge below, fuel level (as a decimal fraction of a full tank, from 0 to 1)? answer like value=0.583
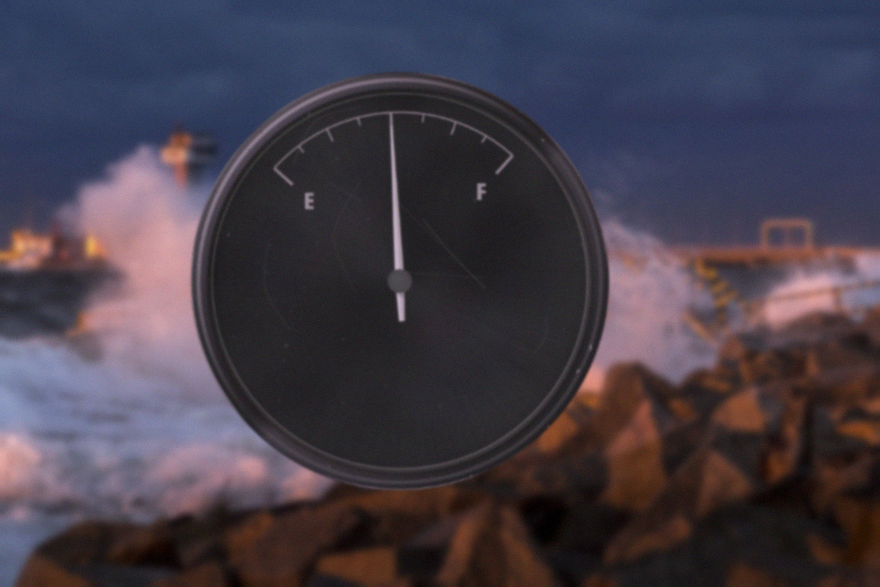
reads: value=0.5
